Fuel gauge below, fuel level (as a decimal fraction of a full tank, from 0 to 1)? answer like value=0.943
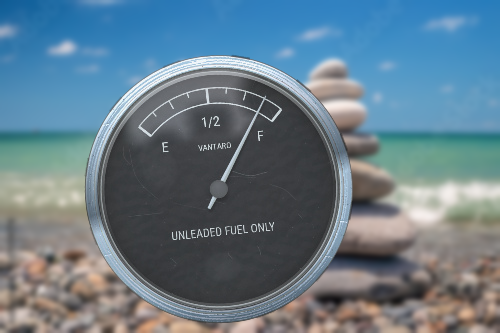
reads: value=0.875
